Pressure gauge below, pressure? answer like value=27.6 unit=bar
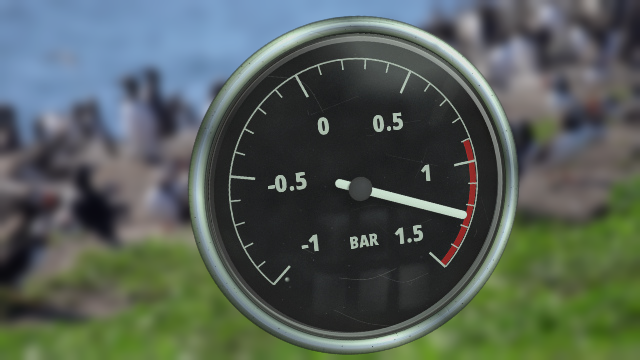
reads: value=1.25 unit=bar
